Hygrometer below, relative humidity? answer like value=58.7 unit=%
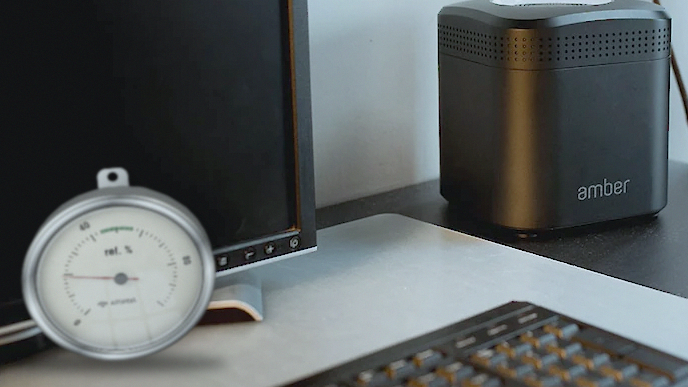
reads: value=20 unit=%
